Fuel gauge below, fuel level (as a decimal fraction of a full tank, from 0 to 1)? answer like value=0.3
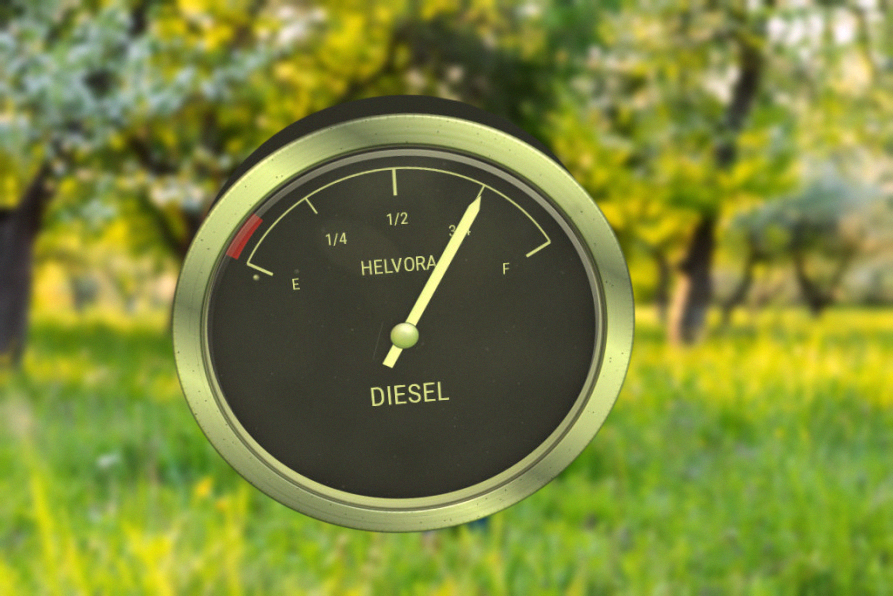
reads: value=0.75
